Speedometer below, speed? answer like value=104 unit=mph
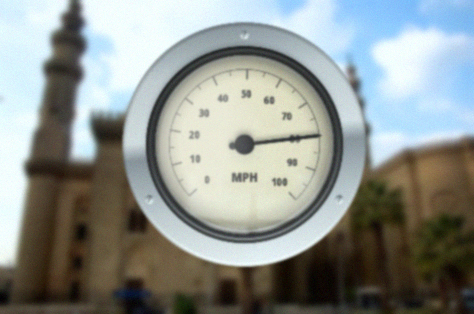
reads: value=80 unit=mph
